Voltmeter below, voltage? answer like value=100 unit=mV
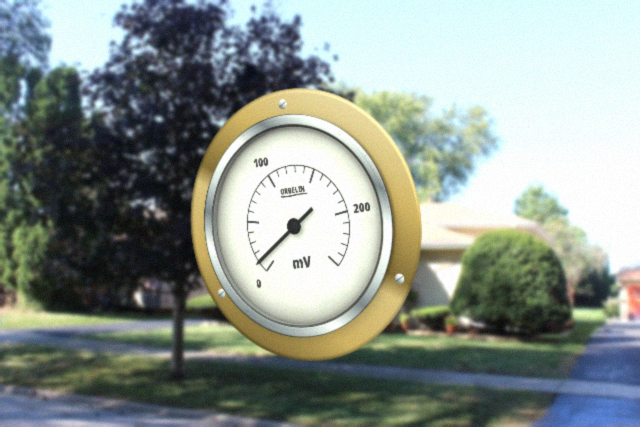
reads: value=10 unit=mV
